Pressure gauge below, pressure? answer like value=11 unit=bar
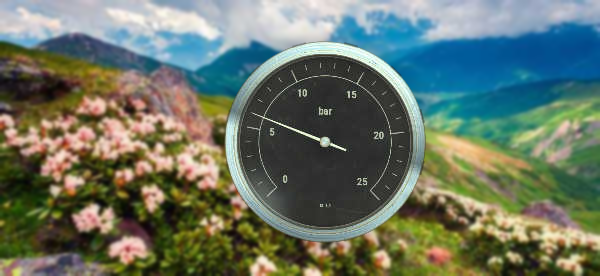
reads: value=6 unit=bar
